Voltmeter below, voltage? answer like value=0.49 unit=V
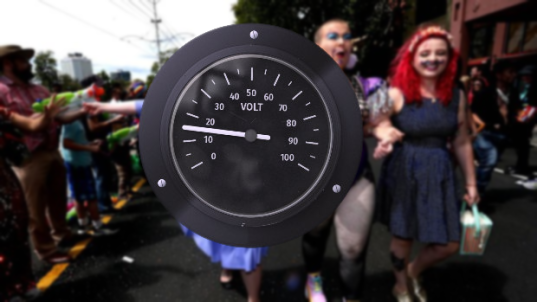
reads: value=15 unit=V
